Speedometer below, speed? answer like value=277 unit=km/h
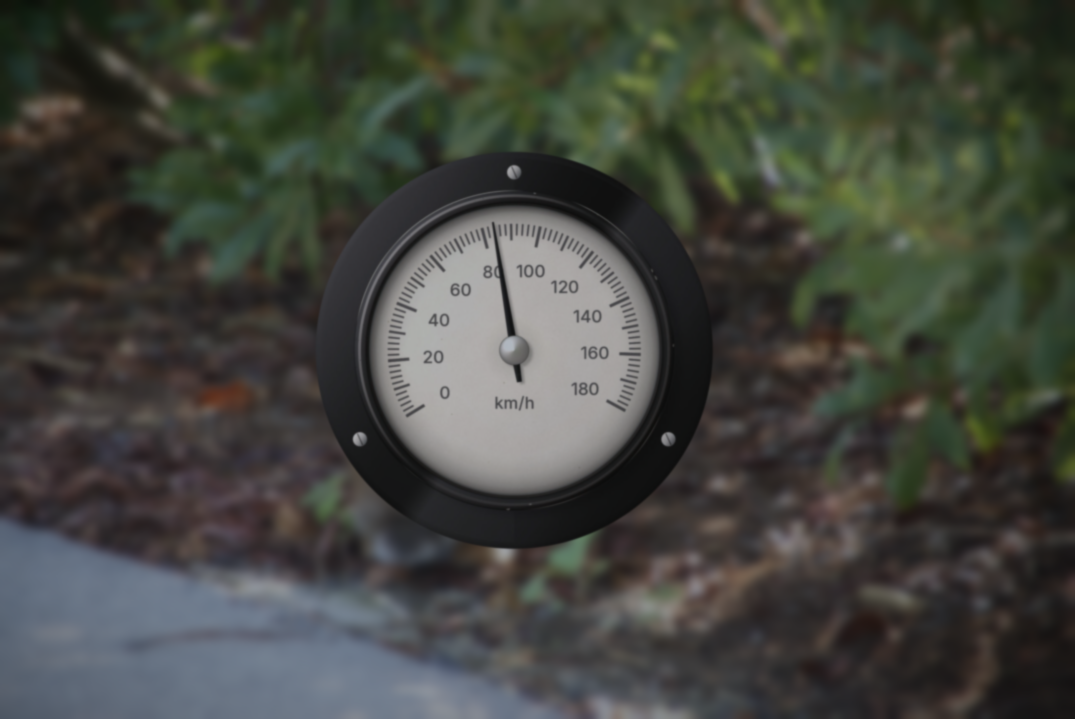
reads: value=84 unit=km/h
